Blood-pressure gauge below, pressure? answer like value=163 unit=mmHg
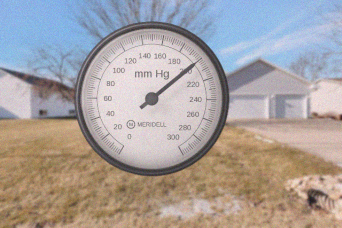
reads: value=200 unit=mmHg
